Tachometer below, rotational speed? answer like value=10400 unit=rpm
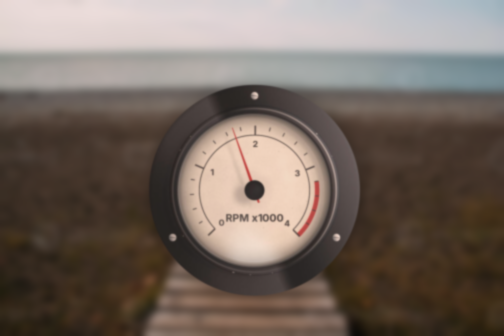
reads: value=1700 unit=rpm
